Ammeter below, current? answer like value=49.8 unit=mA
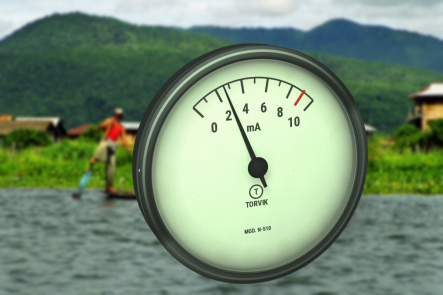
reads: value=2.5 unit=mA
